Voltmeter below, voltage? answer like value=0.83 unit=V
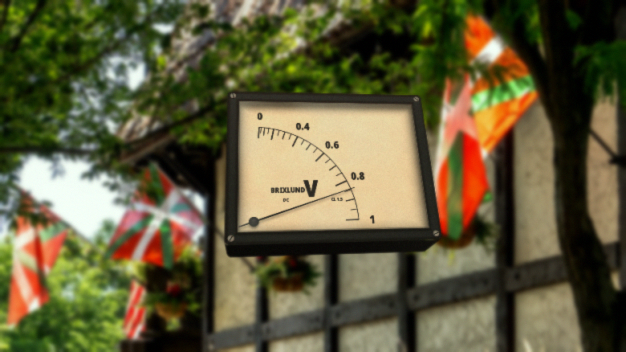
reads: value=0.85 unit=V
